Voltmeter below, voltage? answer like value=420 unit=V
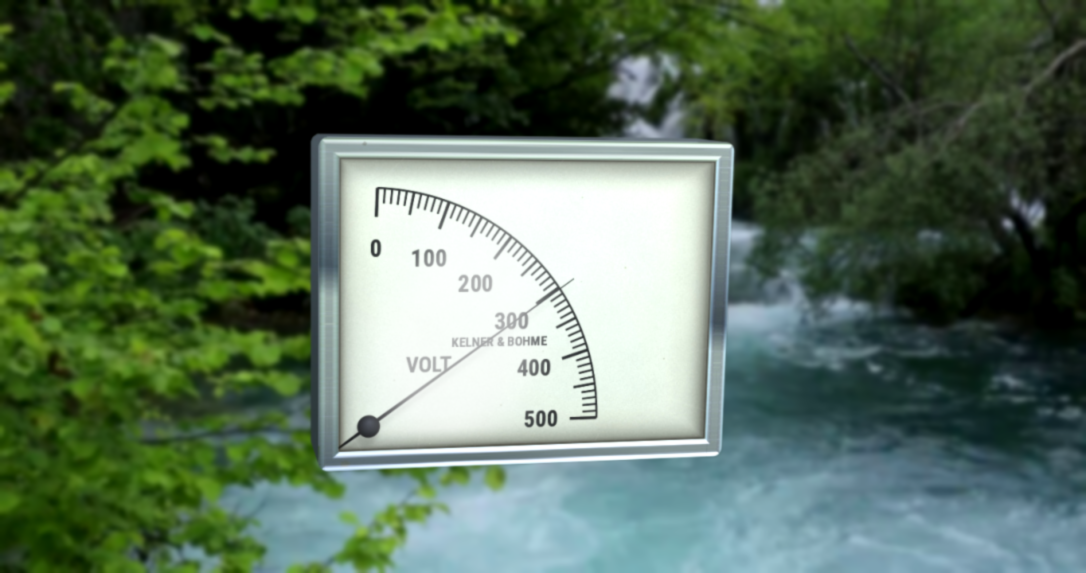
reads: value=300 unit=V
